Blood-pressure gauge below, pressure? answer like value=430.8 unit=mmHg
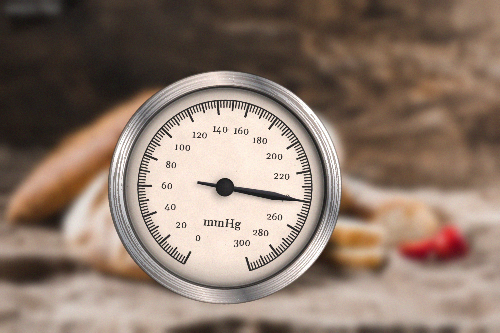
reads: value=240 unit=mmHg
